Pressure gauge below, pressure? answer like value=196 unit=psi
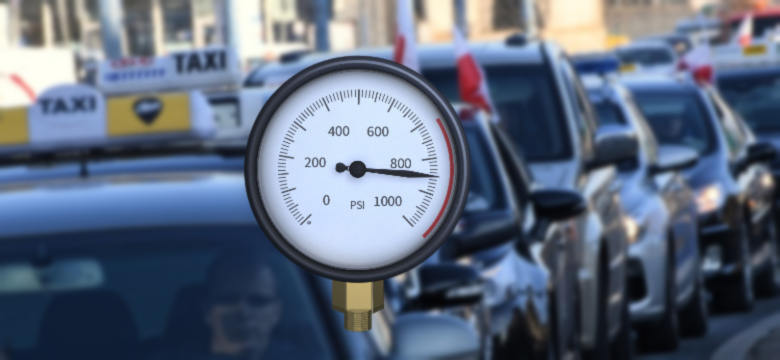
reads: value=850 unit=psi
